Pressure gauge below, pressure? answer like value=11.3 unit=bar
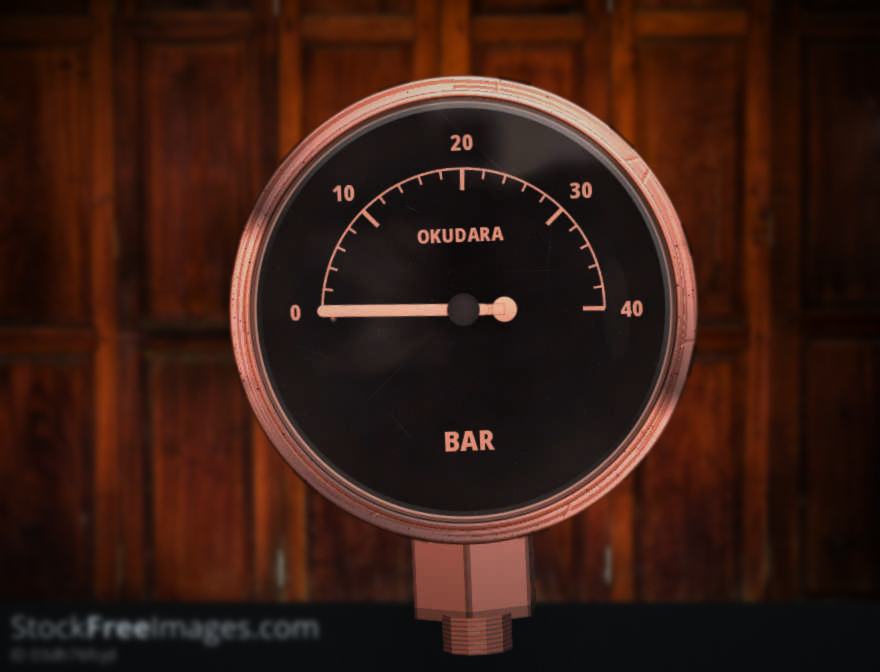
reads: value=0 unit=bar
